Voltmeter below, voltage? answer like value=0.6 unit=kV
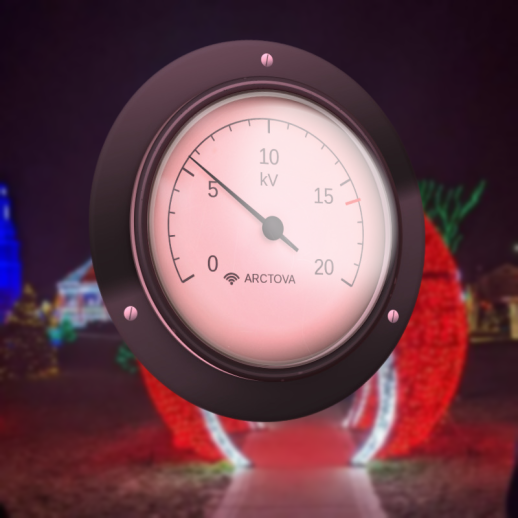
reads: value=5.5 unit=kV
